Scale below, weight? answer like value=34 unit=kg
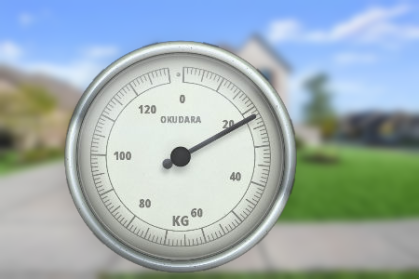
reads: value=22 unit=kg
